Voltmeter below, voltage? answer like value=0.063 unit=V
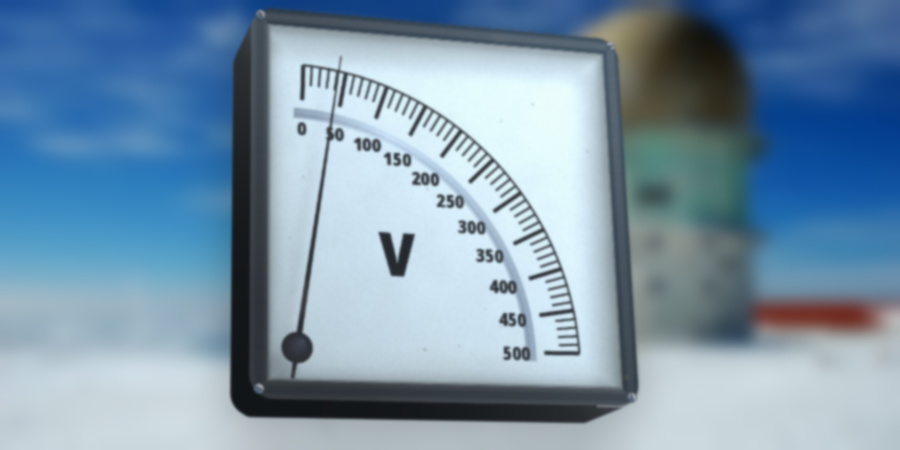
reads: value=40 unit=V
